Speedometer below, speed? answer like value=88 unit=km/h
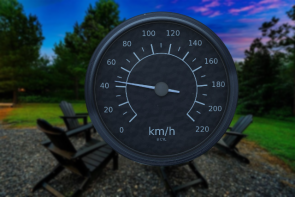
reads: value=45 unit=km/h
